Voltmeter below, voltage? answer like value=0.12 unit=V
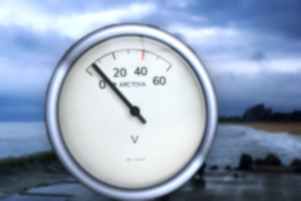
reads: value=5 unit=V
